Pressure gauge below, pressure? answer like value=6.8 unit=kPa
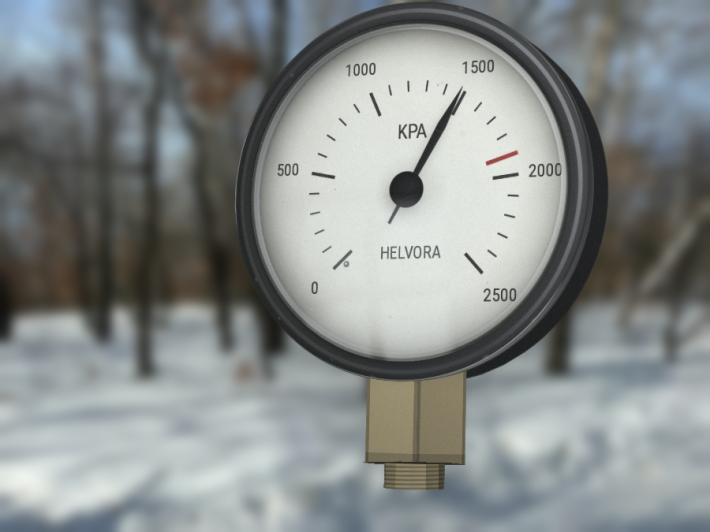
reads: value=1500 unit=kPa
